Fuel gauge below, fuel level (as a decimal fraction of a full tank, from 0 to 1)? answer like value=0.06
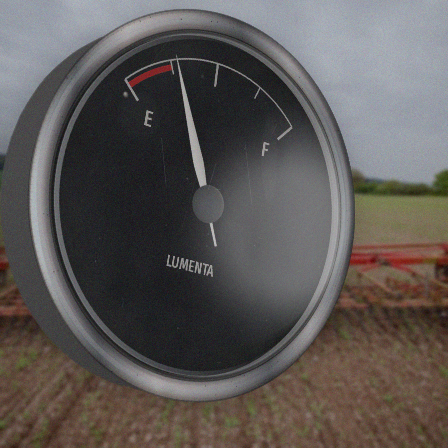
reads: value=0.25
